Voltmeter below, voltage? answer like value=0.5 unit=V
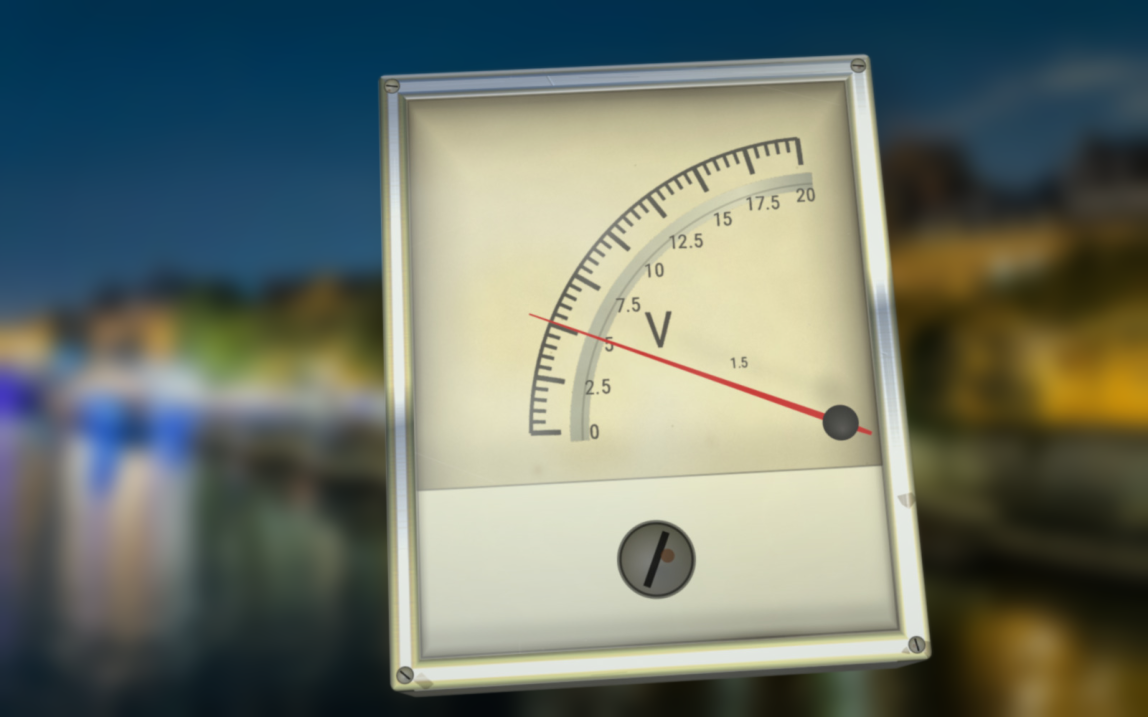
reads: value=5 unit=V
